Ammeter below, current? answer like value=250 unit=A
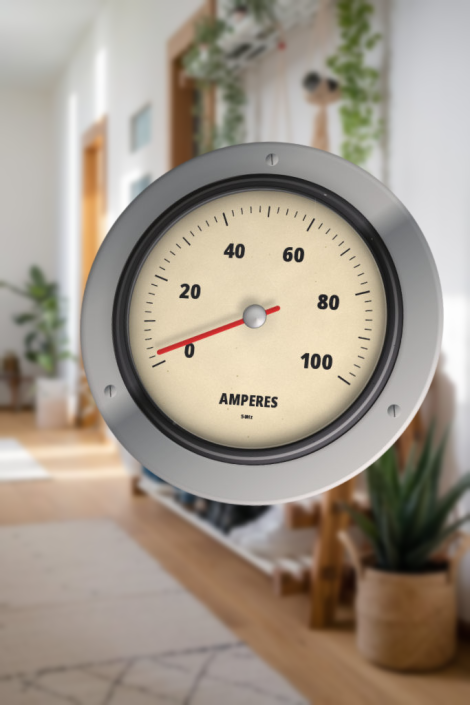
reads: value=2 unit=A
